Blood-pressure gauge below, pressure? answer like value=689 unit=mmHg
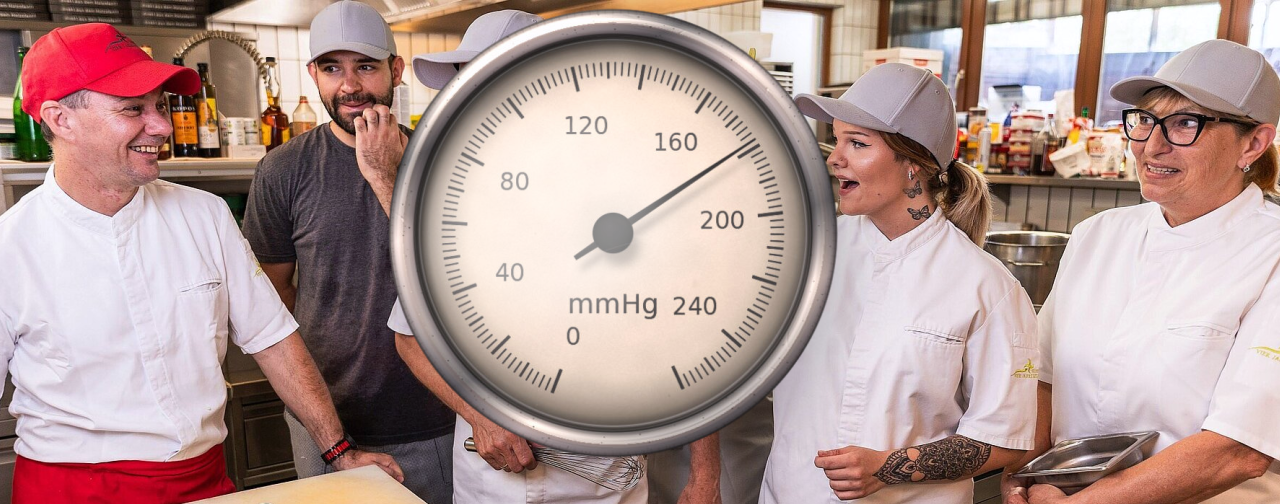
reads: value=178 unit=mmHg
